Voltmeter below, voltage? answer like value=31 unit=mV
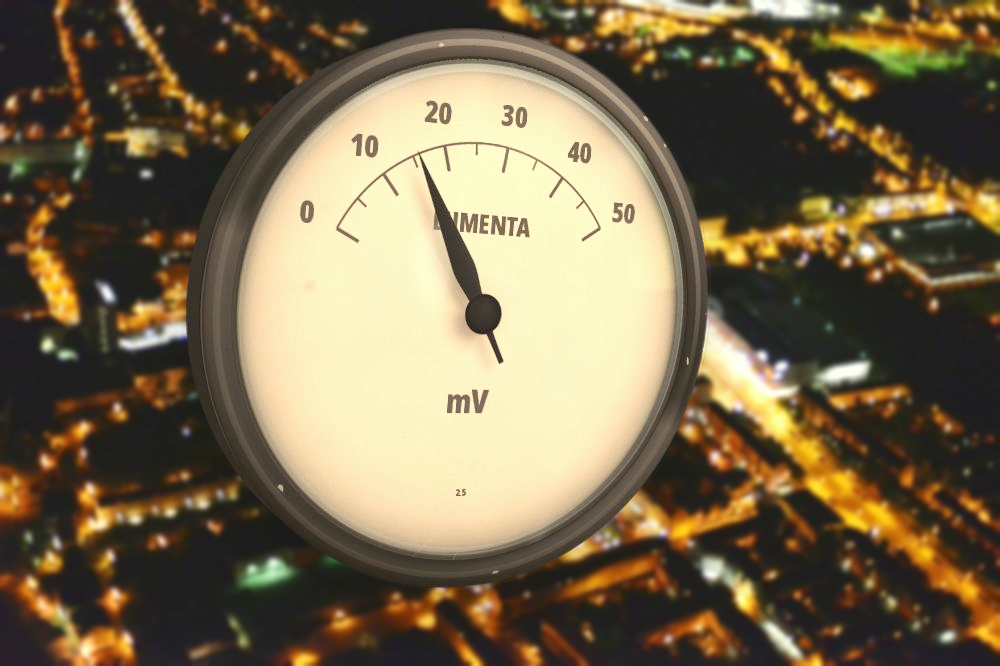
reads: value=15 unit=mV
